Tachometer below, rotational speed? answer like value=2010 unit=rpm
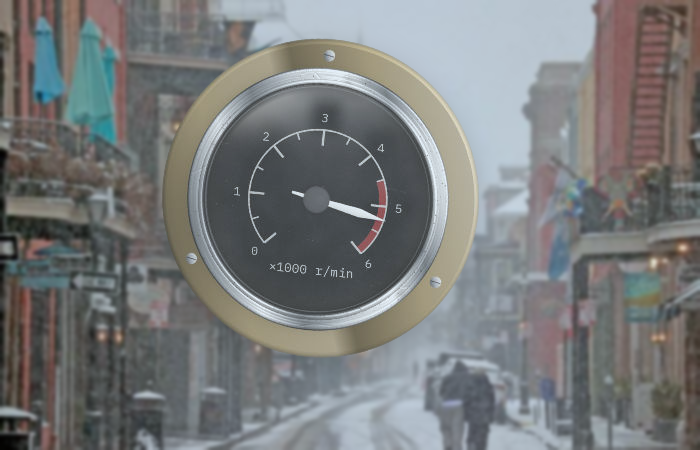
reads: value=5250 unit=rpm
